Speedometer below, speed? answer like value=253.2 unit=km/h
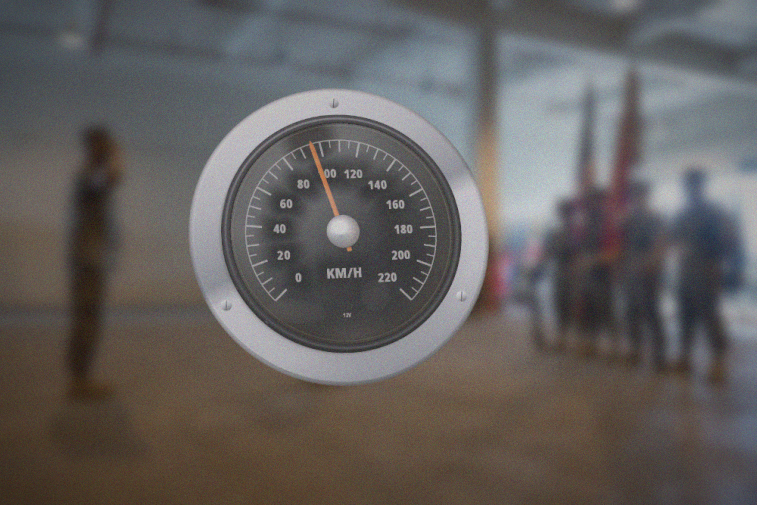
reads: value=95 unit=km/h
